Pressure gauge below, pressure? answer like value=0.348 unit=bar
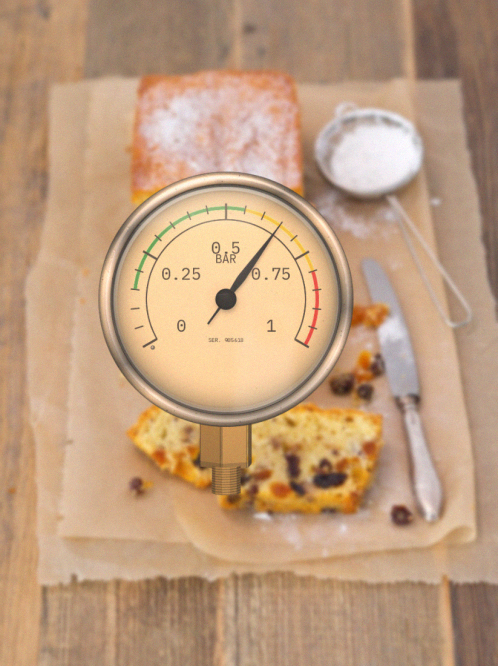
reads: value=0.65 unit=bar
